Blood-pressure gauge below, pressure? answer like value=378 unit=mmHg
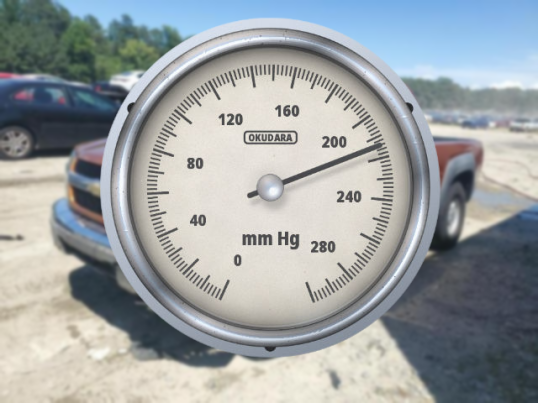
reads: value=214 unit=mmHg
